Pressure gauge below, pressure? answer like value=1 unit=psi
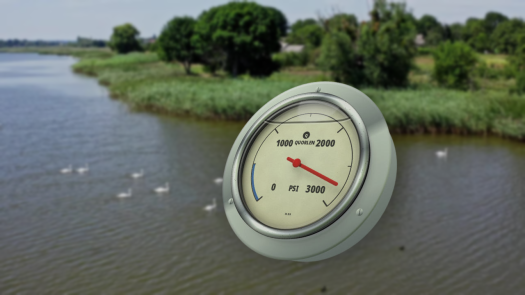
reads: value=2750 unit=psi
